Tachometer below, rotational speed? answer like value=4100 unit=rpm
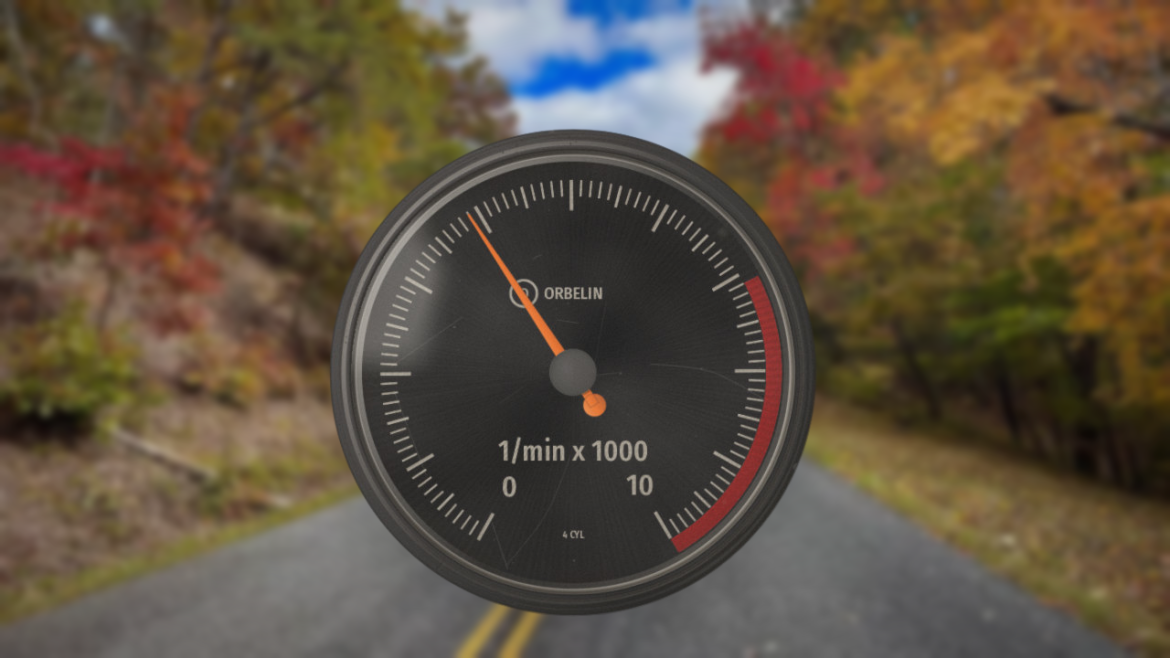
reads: value=3900 unit=rpm
